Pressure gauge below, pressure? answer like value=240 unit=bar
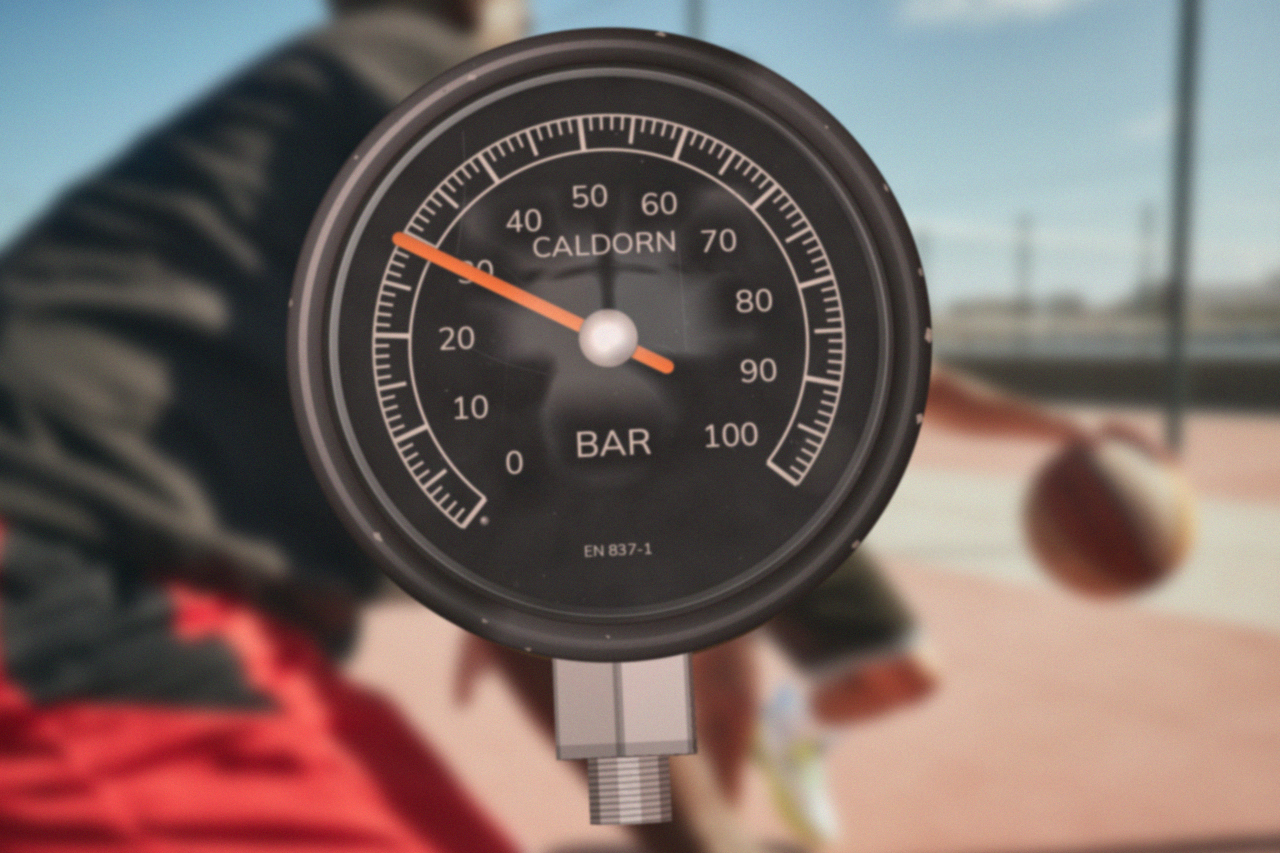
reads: value=29 unit=bar
